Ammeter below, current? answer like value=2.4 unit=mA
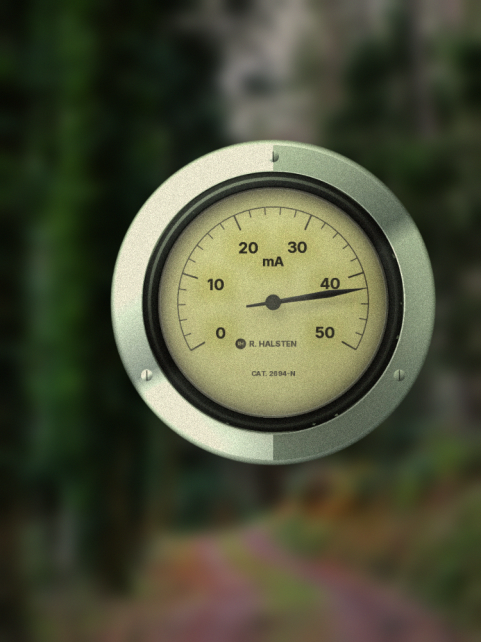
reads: value=42 unit=mA
